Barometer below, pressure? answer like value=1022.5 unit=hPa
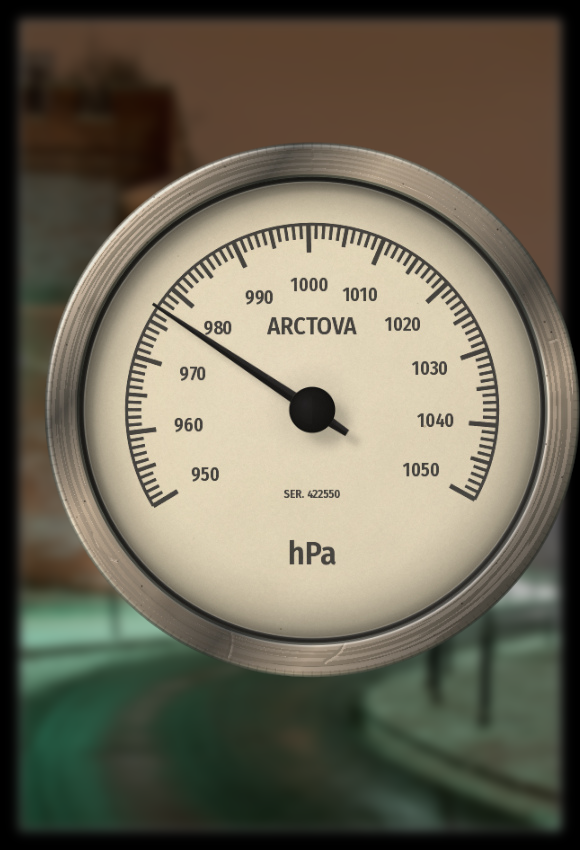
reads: value=977 unit=hPa
